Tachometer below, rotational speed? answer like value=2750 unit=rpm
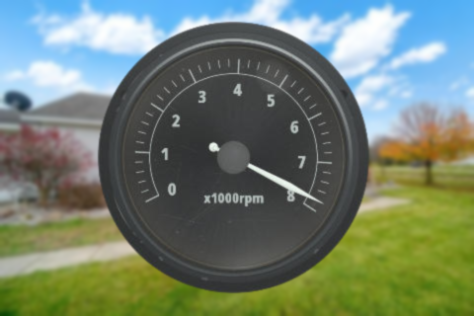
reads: value=7800 unit=rpm
